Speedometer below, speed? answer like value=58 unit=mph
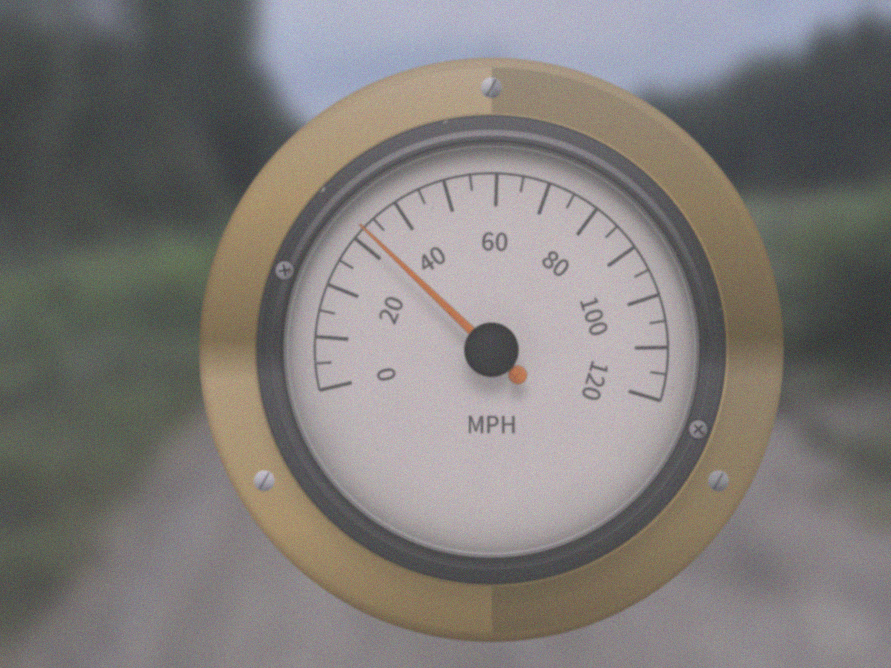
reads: value=32.5 unit=mph
